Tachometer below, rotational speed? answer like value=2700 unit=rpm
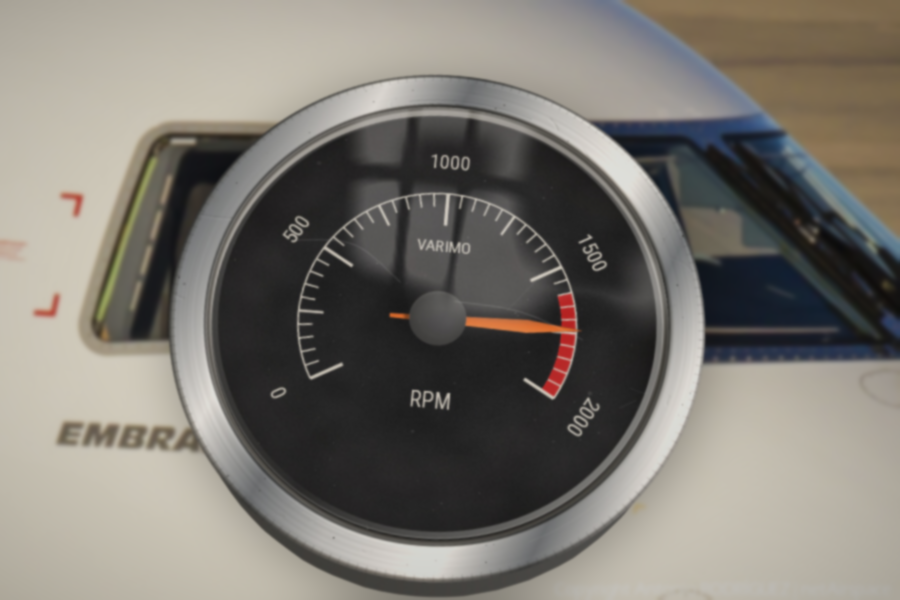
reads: value=1750 unit=rpm
